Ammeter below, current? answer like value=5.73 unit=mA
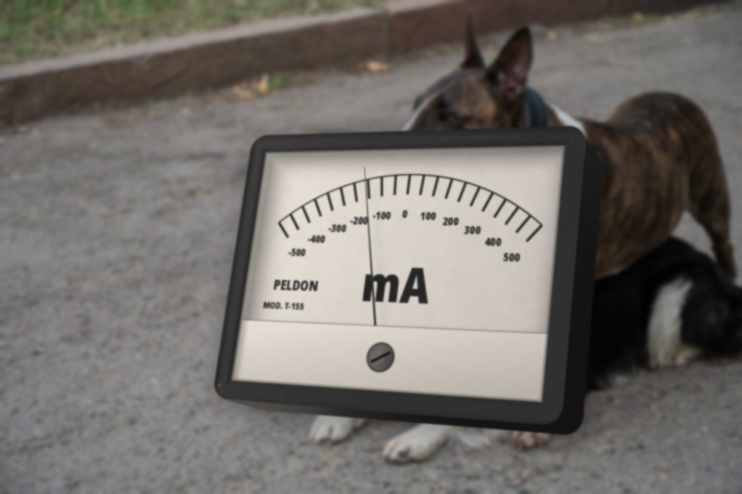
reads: value=-150 unit=mA
